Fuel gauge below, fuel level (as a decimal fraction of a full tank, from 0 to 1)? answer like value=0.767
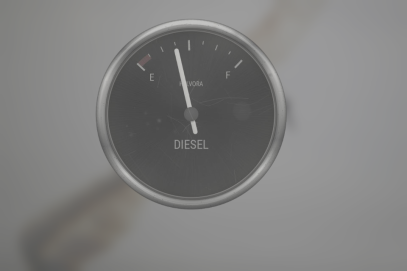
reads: value=0.375
